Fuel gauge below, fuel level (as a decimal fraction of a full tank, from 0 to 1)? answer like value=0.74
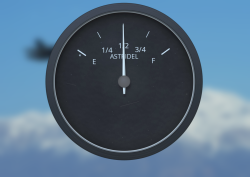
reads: value=0.5
